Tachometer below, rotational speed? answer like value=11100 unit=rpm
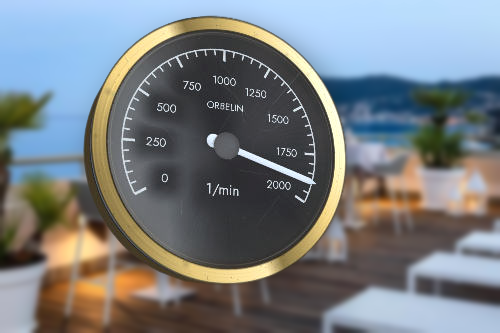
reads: value=1900 unit=rpm
